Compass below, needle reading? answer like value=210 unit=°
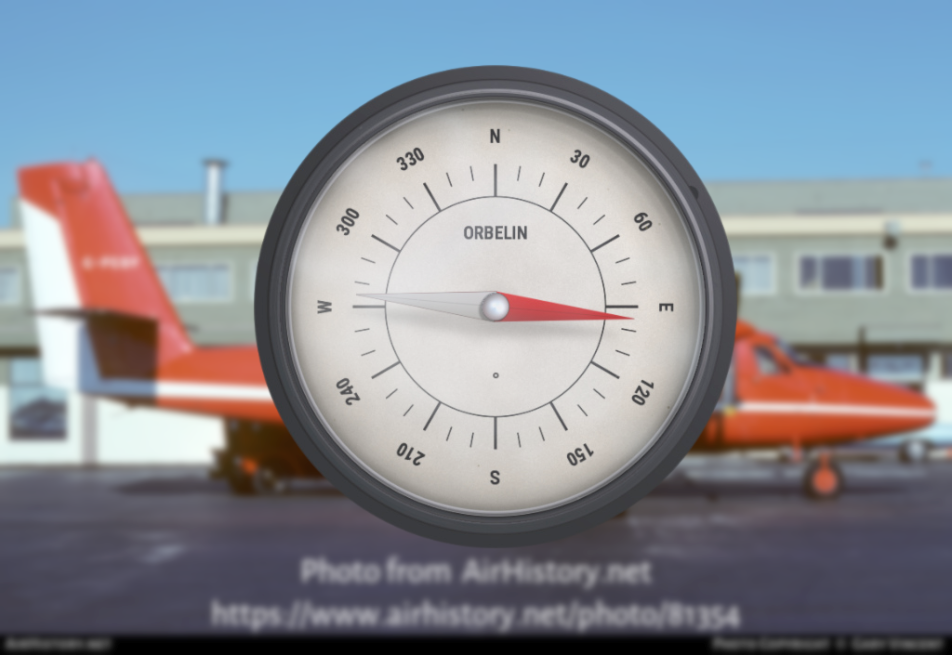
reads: value=95 unit=°
